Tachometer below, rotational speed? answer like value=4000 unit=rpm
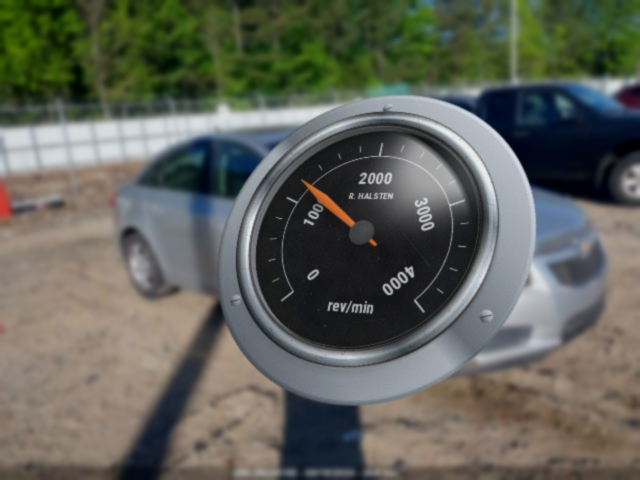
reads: value=1200 unit=rpm
